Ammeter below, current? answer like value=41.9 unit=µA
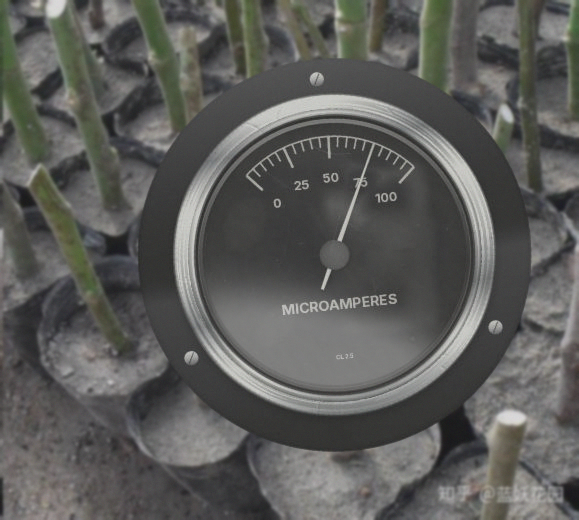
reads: value=75 unit=µA
